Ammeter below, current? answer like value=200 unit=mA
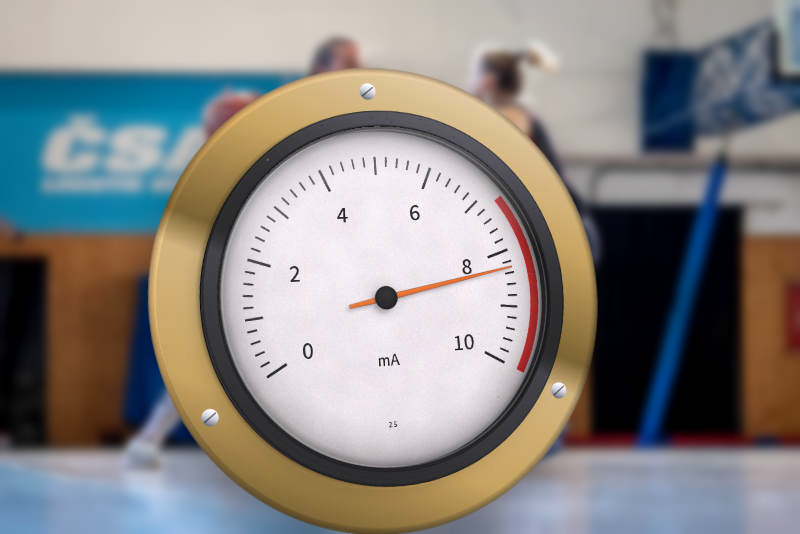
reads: value=8.3 unit=mA
